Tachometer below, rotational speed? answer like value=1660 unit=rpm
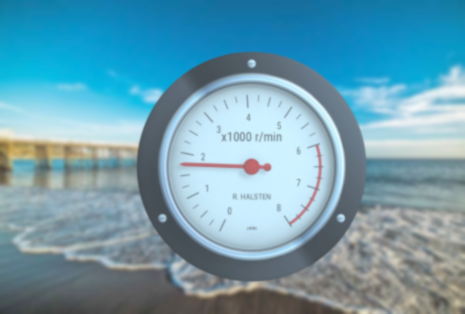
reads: value=1750 unit=rpm
